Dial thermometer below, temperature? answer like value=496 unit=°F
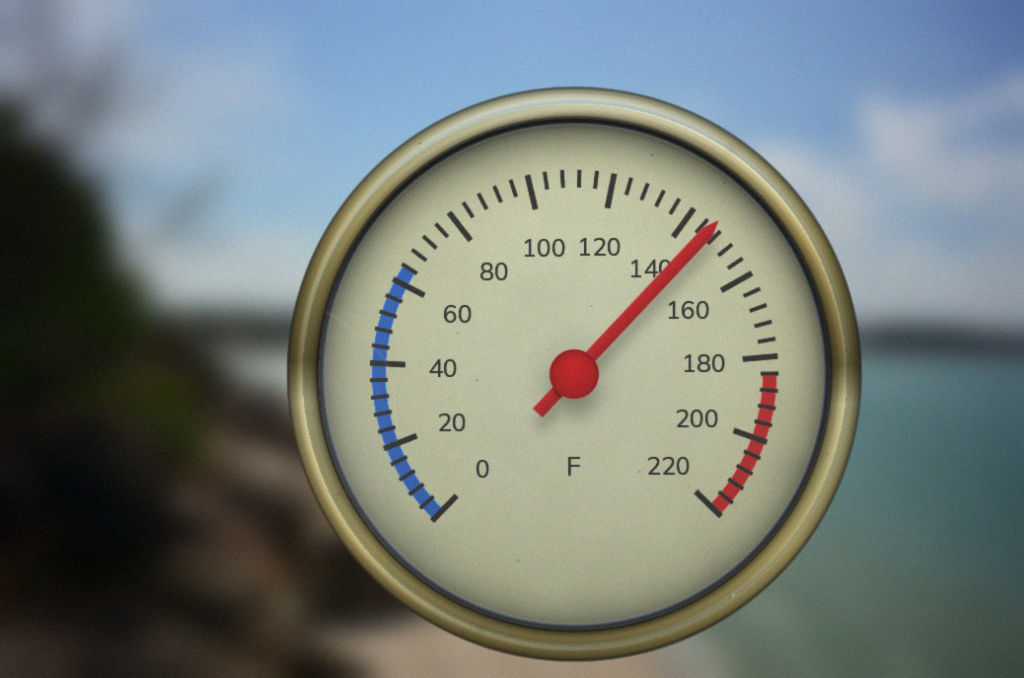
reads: value=146 unit=°F
